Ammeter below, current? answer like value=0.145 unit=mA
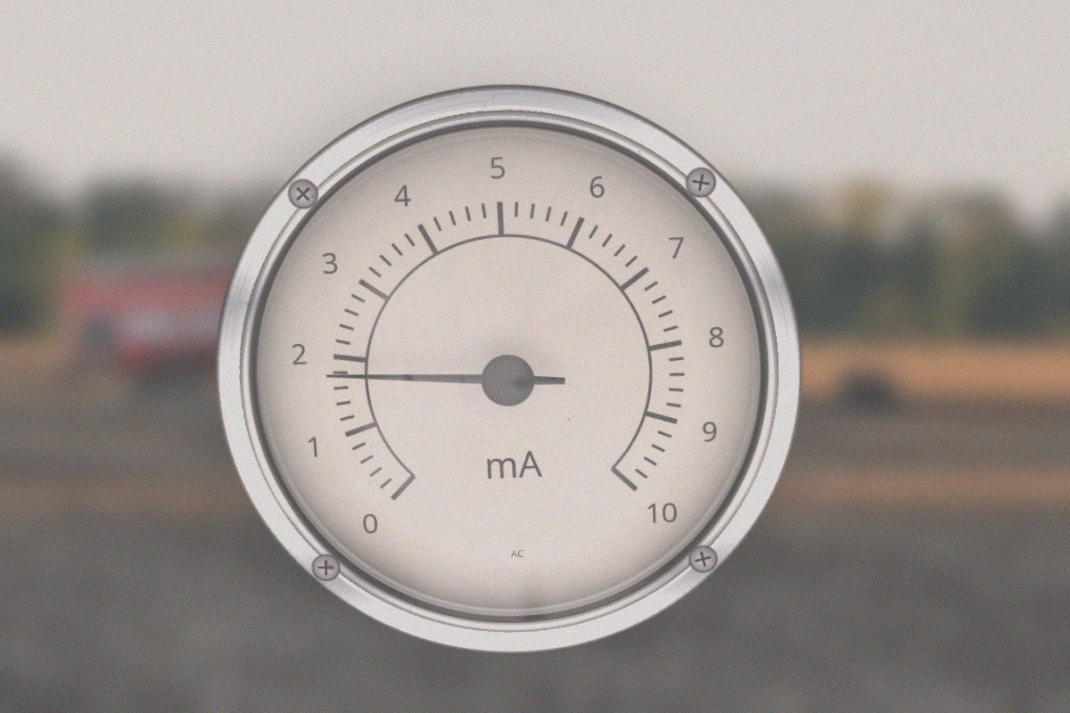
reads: value=1.8 unit=mA
